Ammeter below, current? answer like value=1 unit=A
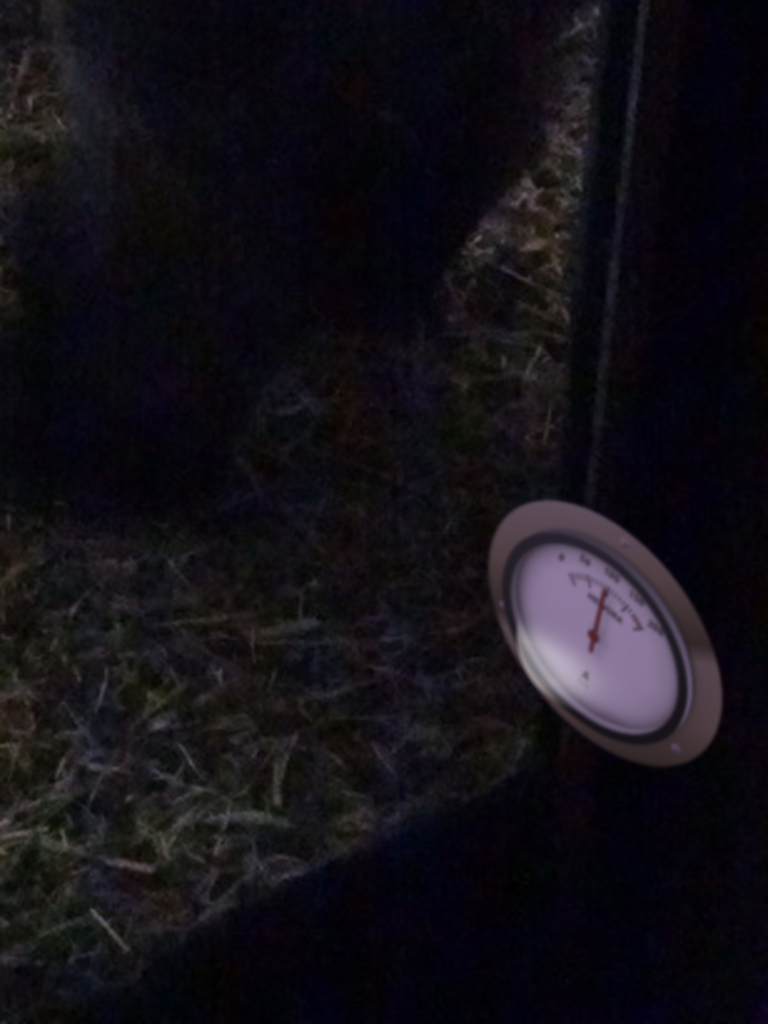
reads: value=100 unit=A
